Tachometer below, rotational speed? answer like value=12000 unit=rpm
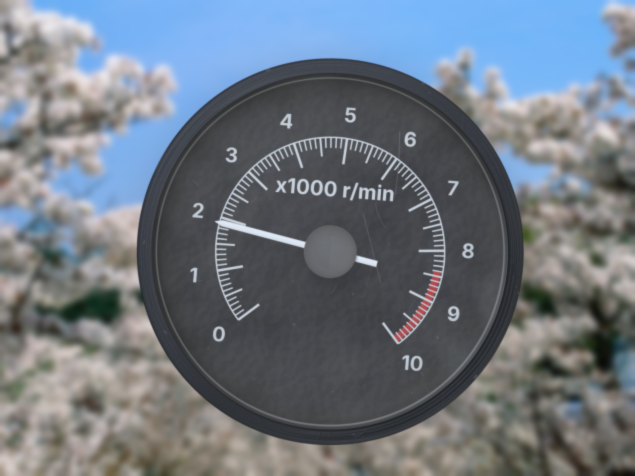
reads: value=1900 unit=rpm
